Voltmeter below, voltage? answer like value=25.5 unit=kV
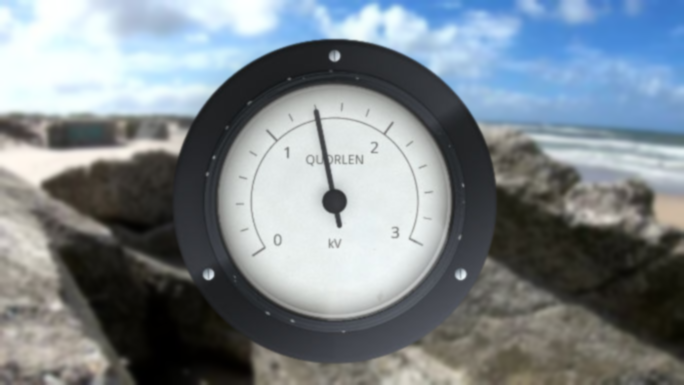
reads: value=1.4 unit=kV
